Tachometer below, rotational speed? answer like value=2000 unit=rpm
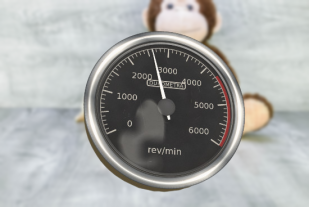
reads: value=2600 unit=rpm
